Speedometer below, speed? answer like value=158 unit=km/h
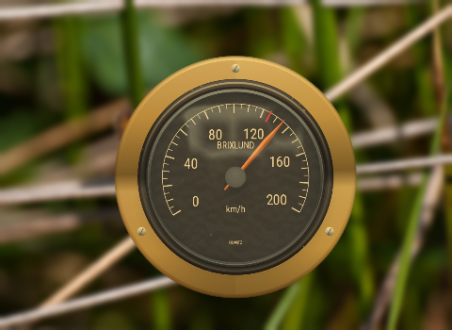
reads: value=135 unit=km/h
